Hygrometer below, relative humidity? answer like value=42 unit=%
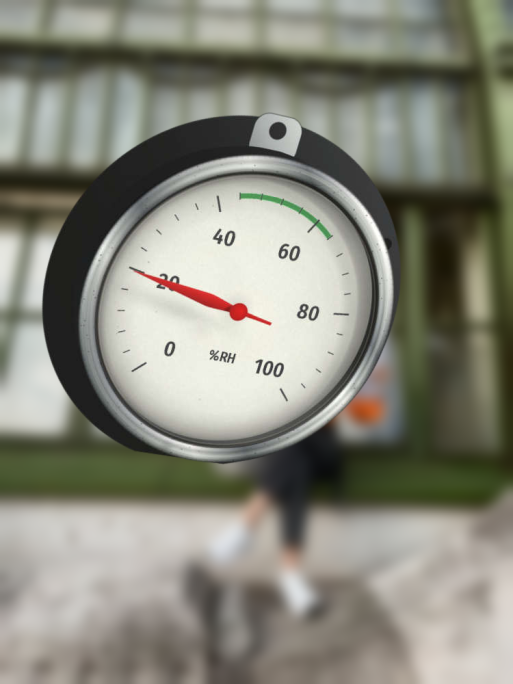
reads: value=20 unit=%
